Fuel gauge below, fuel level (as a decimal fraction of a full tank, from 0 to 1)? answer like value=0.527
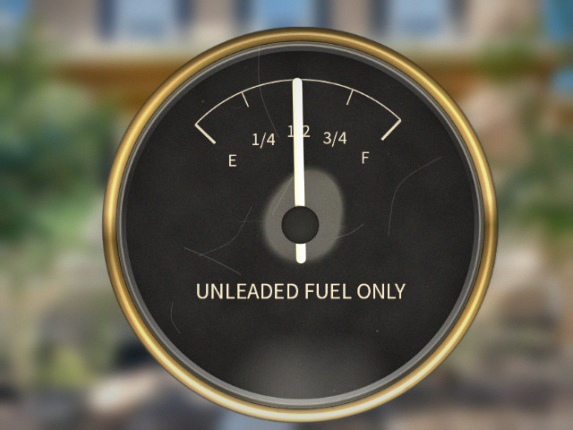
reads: value=0.5
